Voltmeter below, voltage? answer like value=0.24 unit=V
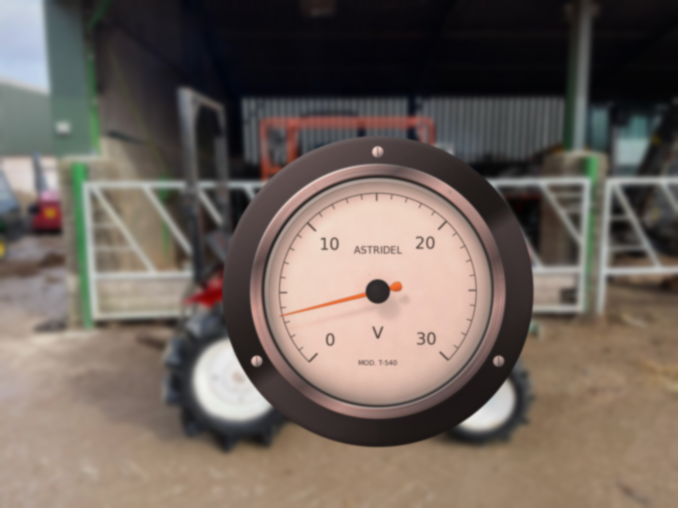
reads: value=3.5 unit=V
